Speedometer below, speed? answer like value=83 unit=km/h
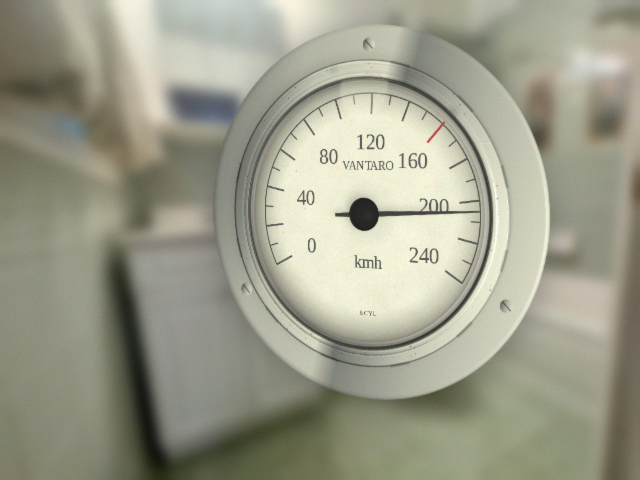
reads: value=205 unit=km/h
